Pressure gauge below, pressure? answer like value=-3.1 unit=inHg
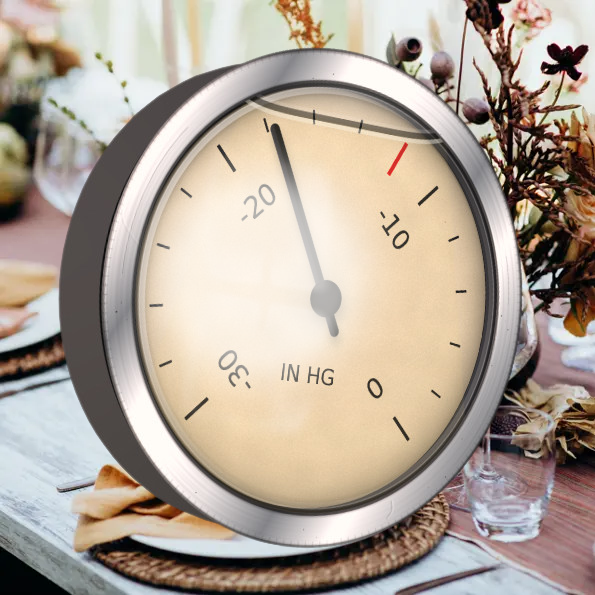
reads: value=-18 unit=inHg
